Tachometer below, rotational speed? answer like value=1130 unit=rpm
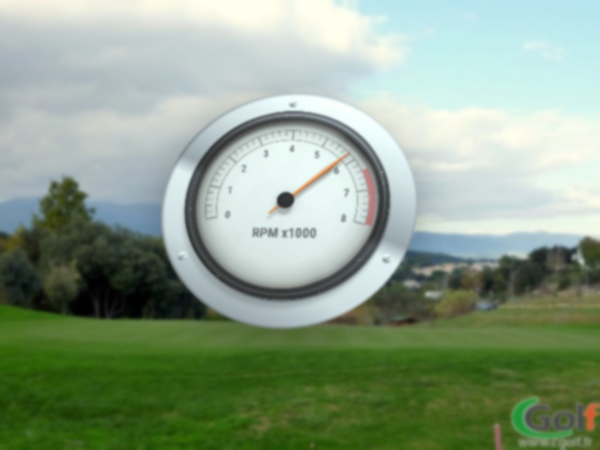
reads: value=5800 unit=rpm
